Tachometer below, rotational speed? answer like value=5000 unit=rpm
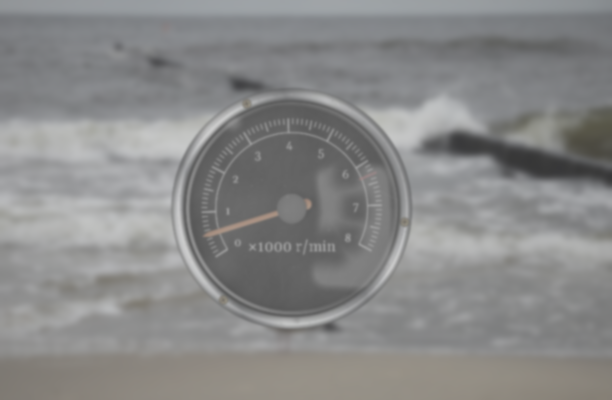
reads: value=500 unit=rpm
